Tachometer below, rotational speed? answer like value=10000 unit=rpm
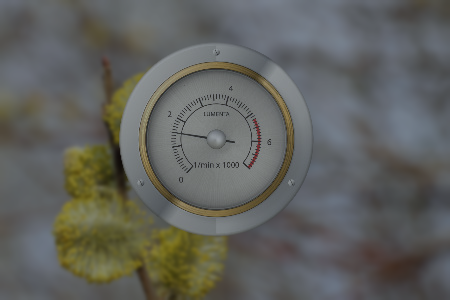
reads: value=1500 unit=rpm
